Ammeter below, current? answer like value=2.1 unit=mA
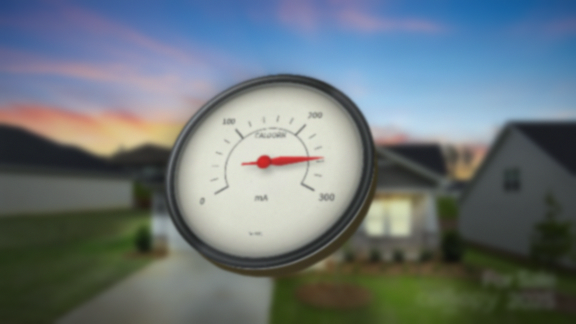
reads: value=260 unit=mA
